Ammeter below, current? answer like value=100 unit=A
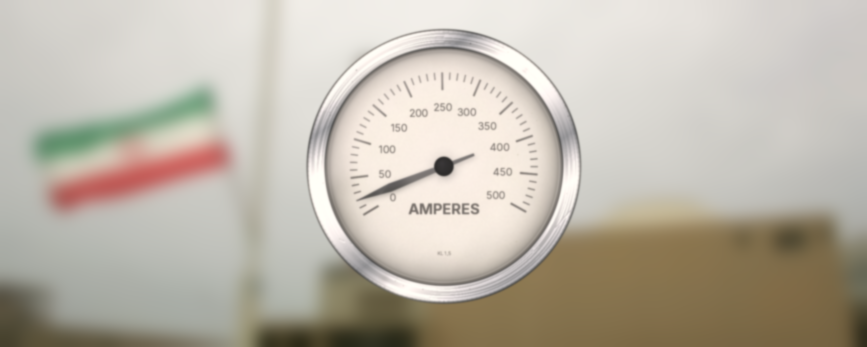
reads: value=20 unit=A
